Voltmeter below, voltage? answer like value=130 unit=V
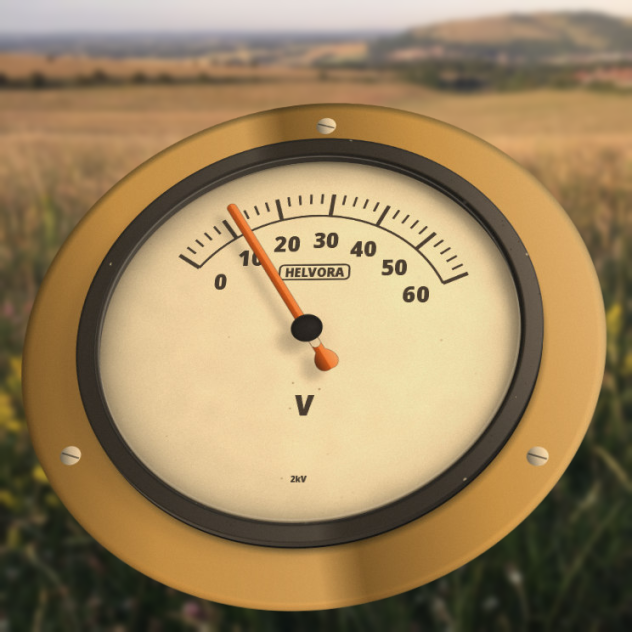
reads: value=12 unit=V
